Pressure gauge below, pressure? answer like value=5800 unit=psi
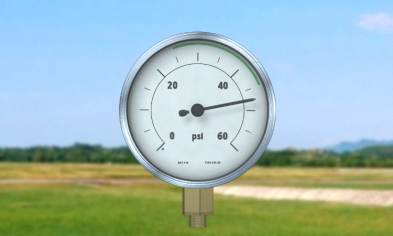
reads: value=47.5 unit=psi
